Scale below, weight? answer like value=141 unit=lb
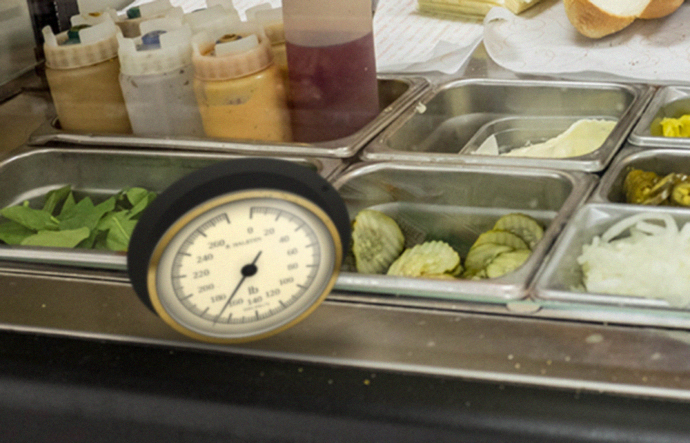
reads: value=170 unit=lb
